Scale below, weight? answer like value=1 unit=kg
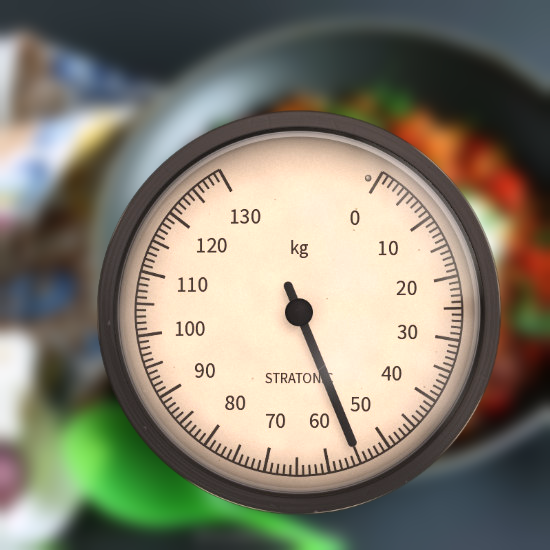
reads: value=55 unit=kg
